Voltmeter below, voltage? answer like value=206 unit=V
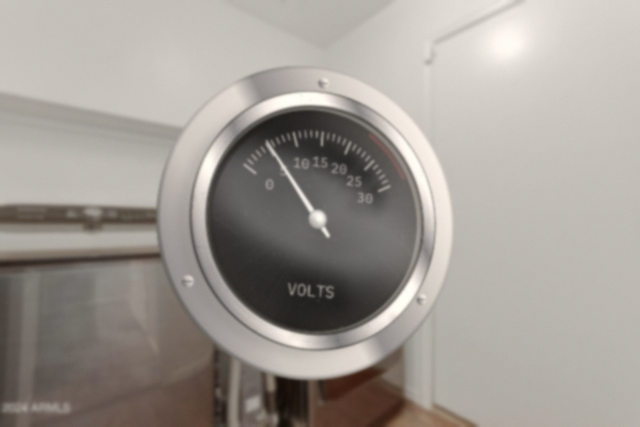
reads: value=5 unit=V
